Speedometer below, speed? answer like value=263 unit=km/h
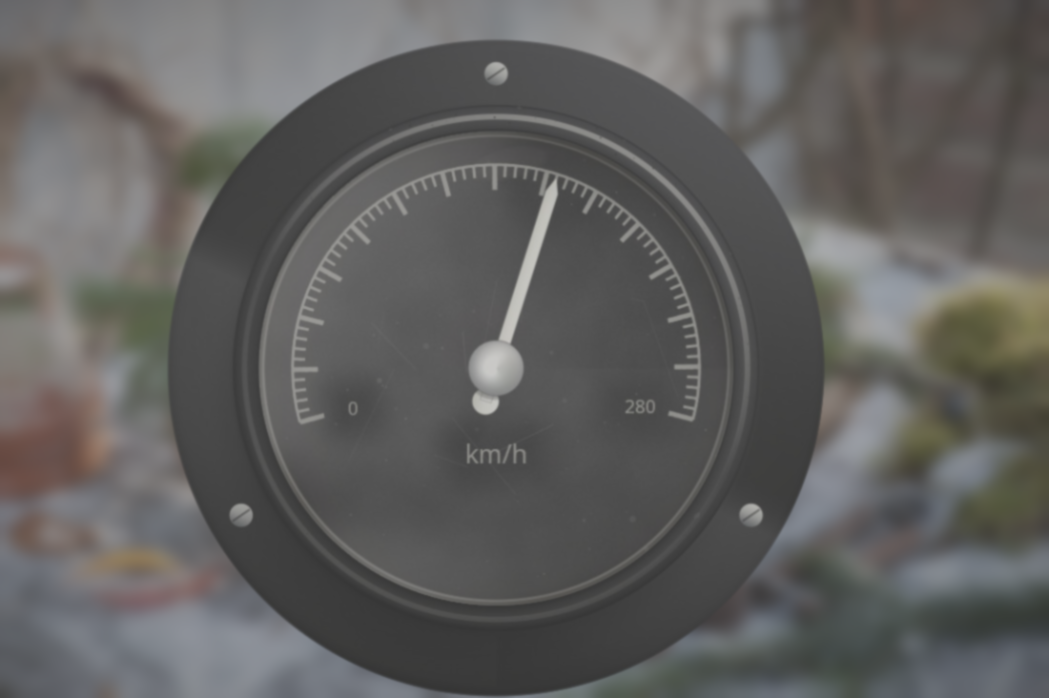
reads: value=164 unit=km/h
